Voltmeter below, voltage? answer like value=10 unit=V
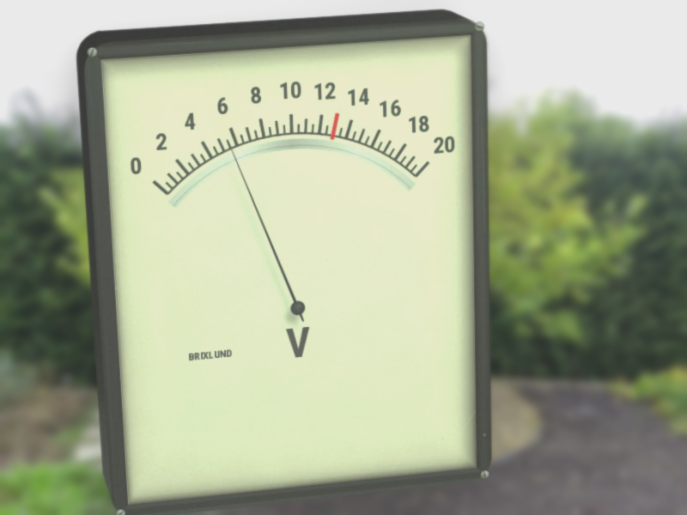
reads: value=5.5 unit=V
